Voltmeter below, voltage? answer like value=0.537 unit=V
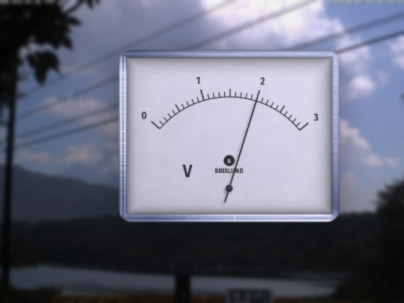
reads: value=2 unit=V
